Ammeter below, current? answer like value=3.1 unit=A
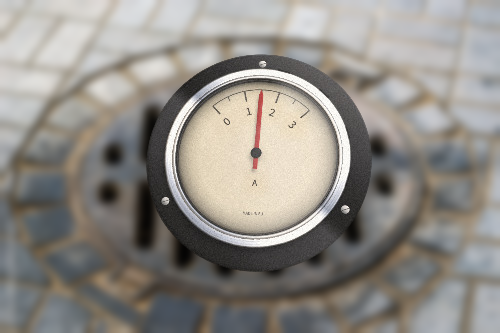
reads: value=1.5 unit=A
